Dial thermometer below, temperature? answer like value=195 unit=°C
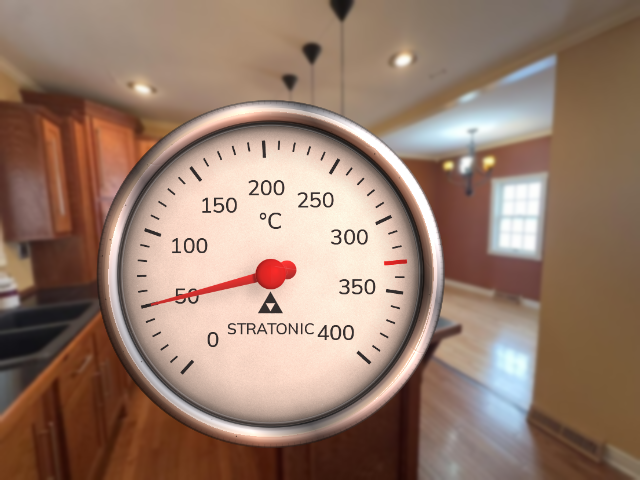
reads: value=50 unit=°C
